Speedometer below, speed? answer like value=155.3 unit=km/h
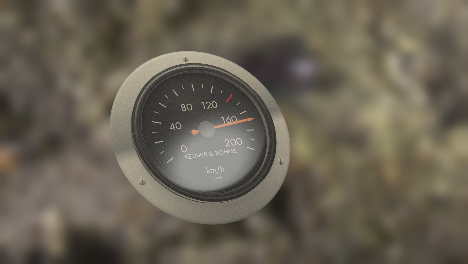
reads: value=170 unit=km/h
